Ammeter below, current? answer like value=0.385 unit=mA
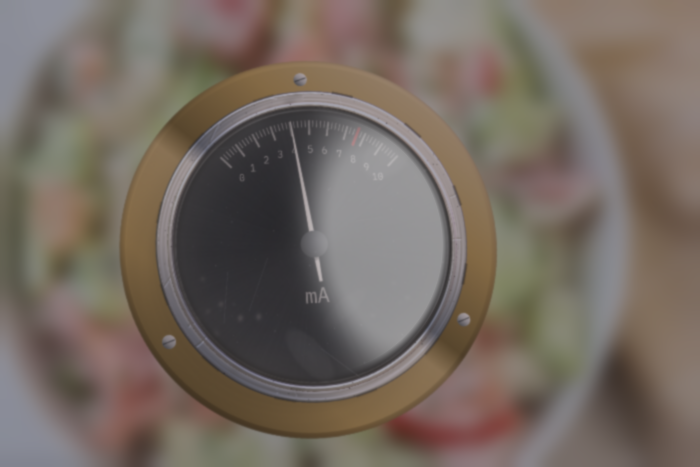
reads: value=4 unit=mA
